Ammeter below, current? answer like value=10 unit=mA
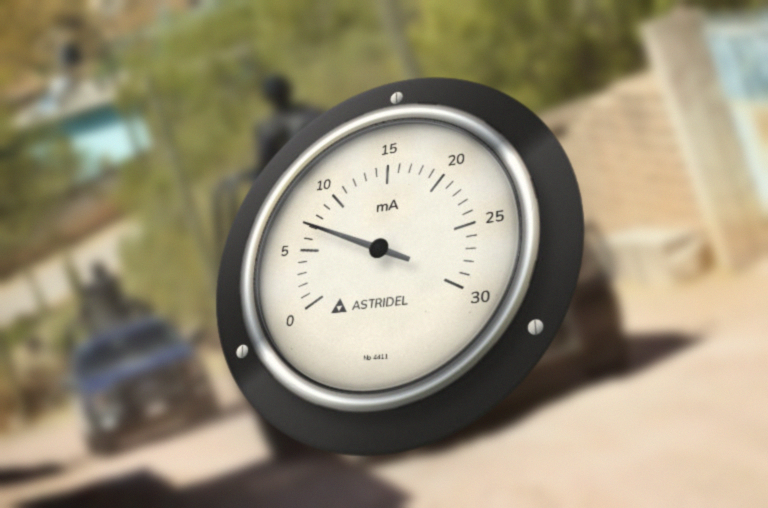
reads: value=7 unit=mA
